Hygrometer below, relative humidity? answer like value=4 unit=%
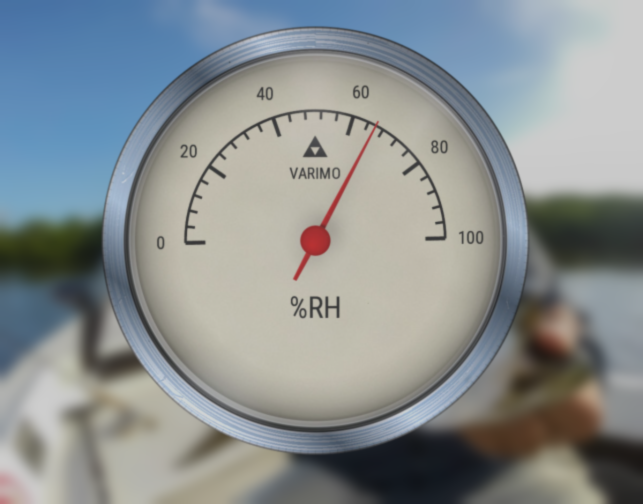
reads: value=66 unit=%
